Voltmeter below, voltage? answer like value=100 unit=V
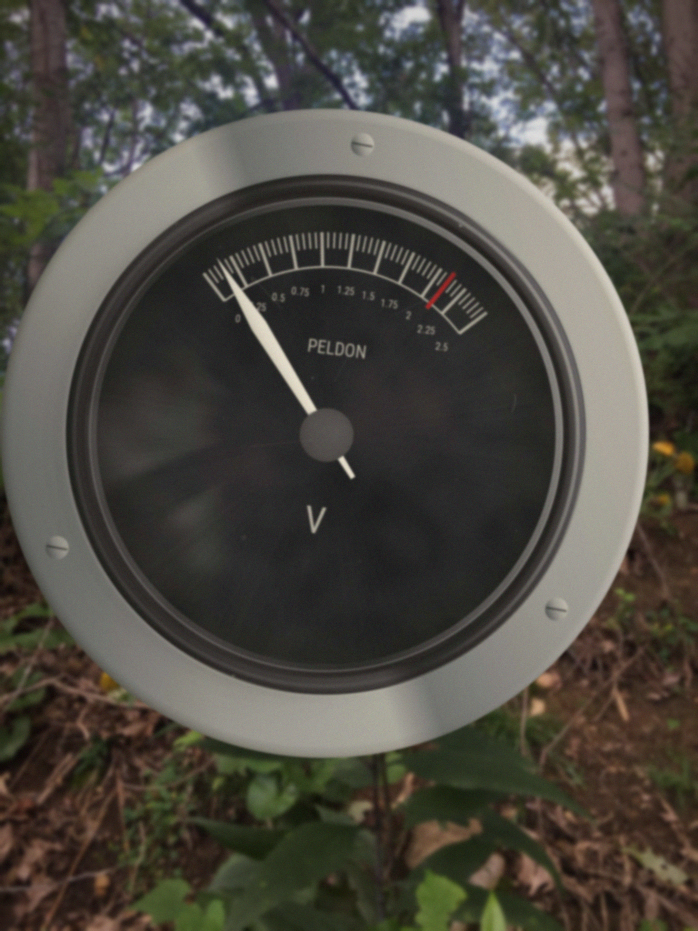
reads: value=0.15 unit=V
